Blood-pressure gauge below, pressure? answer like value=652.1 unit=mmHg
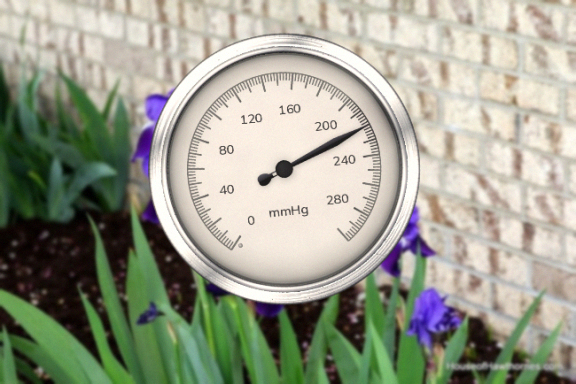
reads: value=220 unit=mmHg
